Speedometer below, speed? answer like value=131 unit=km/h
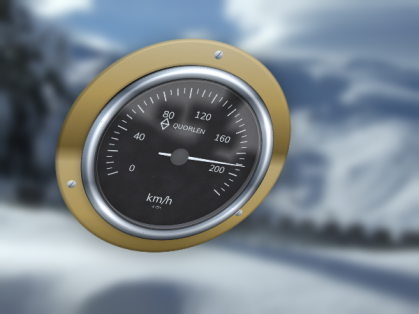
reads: value=190 unit=km/h
